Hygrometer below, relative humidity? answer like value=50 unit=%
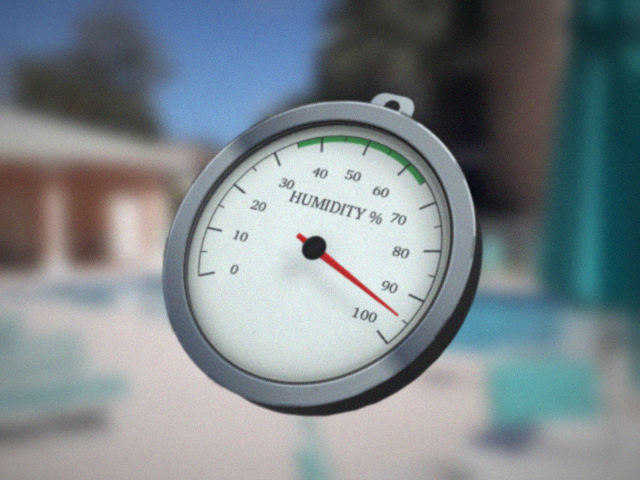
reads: value=95 unit=%
